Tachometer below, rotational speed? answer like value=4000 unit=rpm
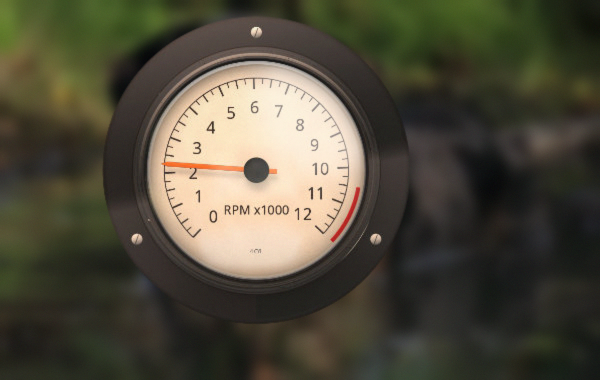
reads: value=2250 unit=rpm
